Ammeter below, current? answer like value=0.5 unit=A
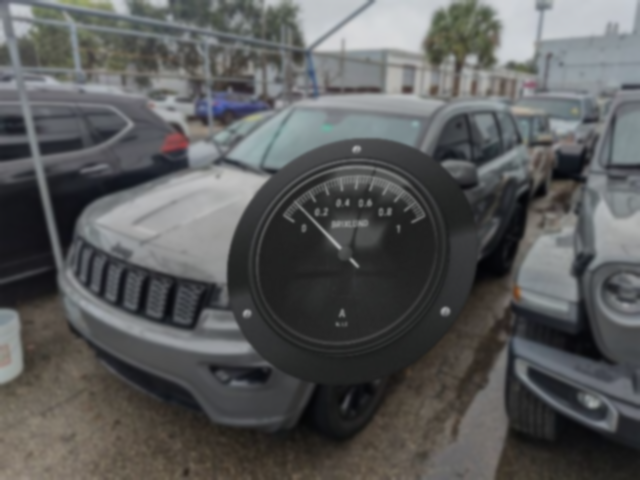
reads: value=0.1 unit=A
